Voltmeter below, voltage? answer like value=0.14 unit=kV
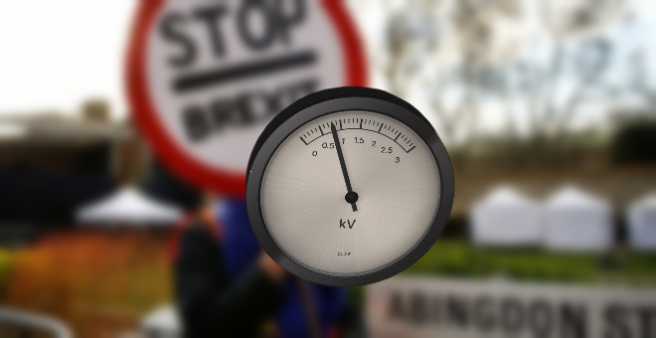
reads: value=0.8 unit=kV
